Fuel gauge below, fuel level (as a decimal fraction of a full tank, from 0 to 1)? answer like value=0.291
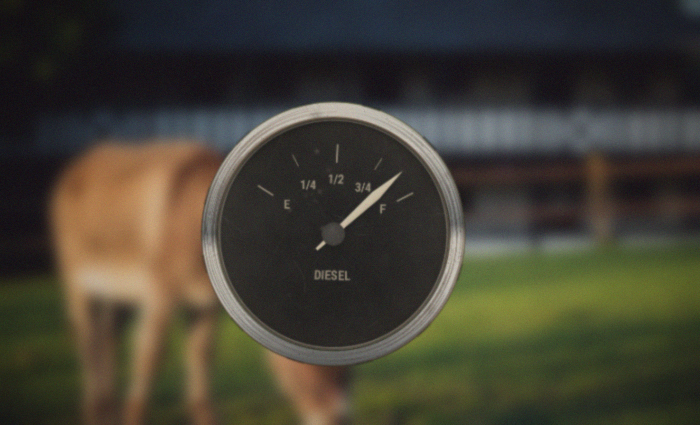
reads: value=0.875
